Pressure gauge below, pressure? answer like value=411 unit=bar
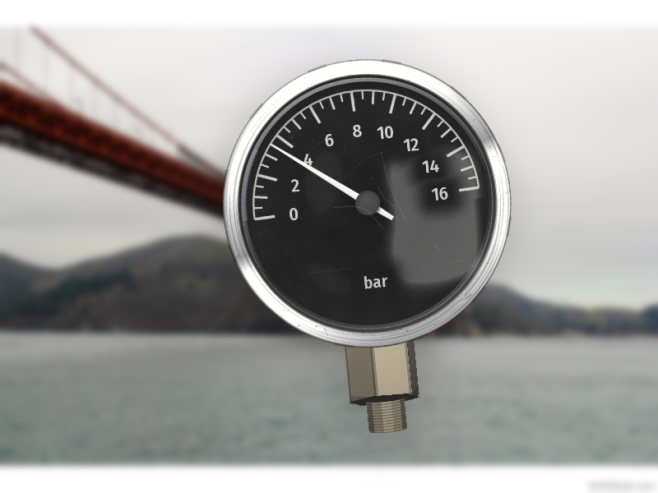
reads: value=3.5 unit=bar
